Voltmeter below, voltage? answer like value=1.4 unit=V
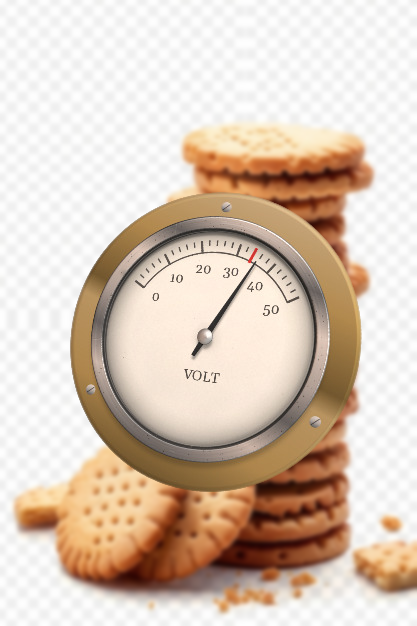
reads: value=36 unit=V
